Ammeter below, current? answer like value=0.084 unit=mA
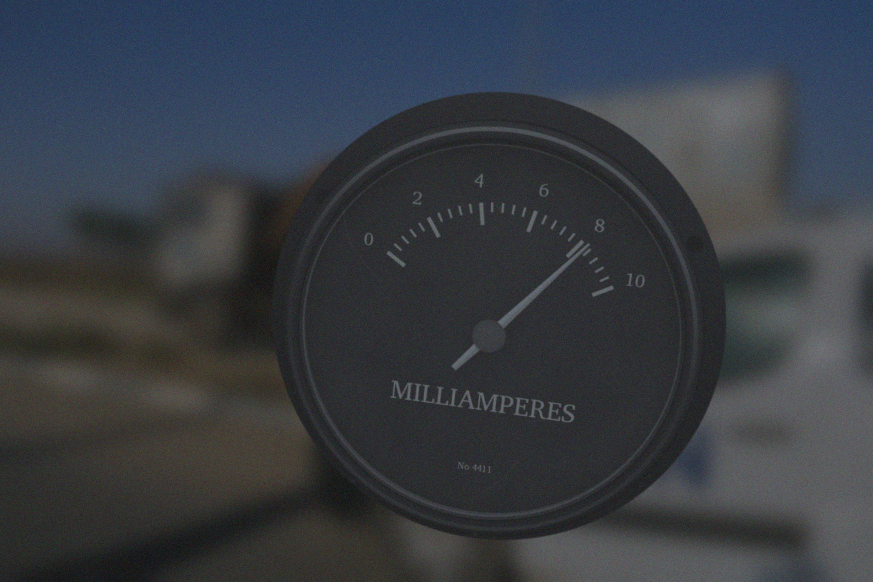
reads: value=8.2 unit=mA
